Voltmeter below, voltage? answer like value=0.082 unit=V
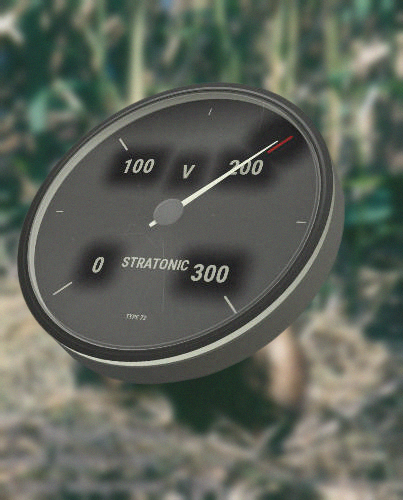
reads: value=200 unit=V
